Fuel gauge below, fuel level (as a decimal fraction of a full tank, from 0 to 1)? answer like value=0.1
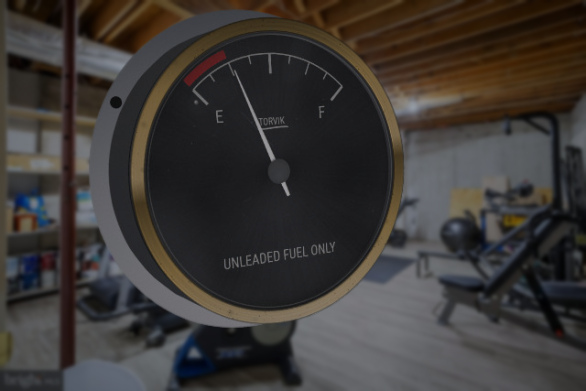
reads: value=0.25
